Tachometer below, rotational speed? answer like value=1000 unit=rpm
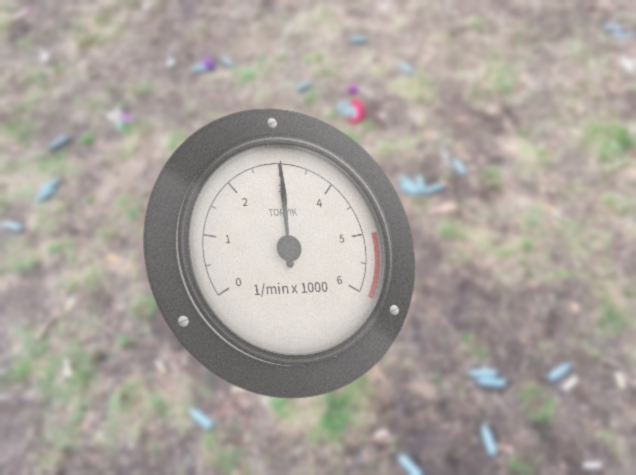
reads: value=3000 unit=rpm
